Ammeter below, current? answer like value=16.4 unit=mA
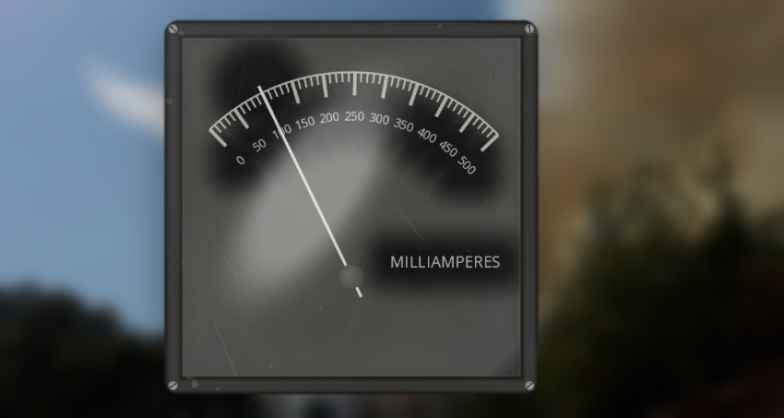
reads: value=100 unit=mA
